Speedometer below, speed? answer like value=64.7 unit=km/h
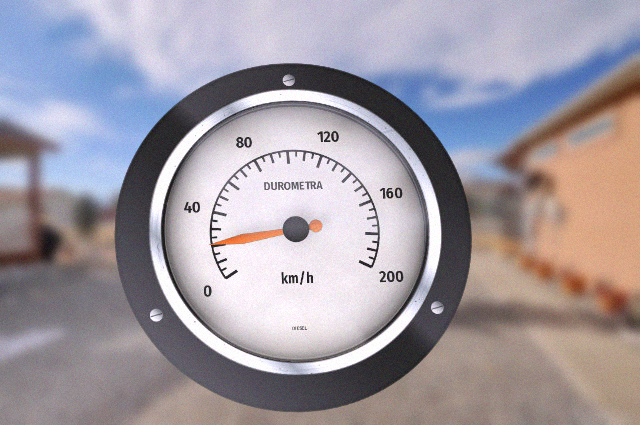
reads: value=20 unit=km/h
